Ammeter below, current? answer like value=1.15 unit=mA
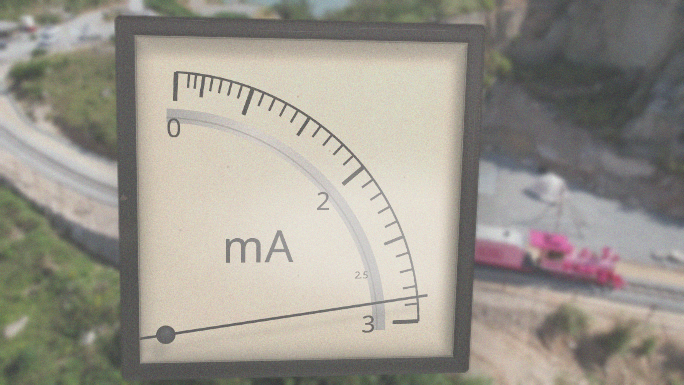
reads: value=2.85 unit=mA
